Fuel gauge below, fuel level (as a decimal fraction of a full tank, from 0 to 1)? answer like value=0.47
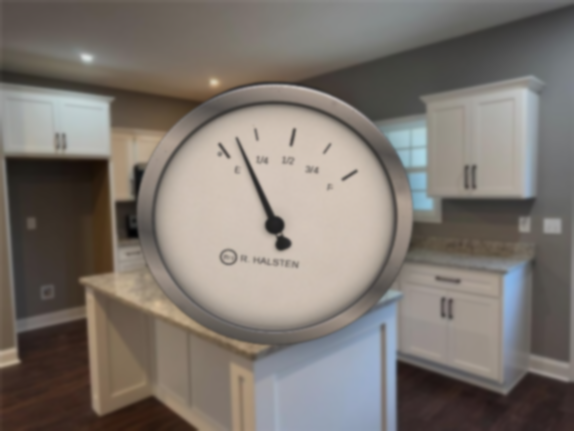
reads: value=0.125
